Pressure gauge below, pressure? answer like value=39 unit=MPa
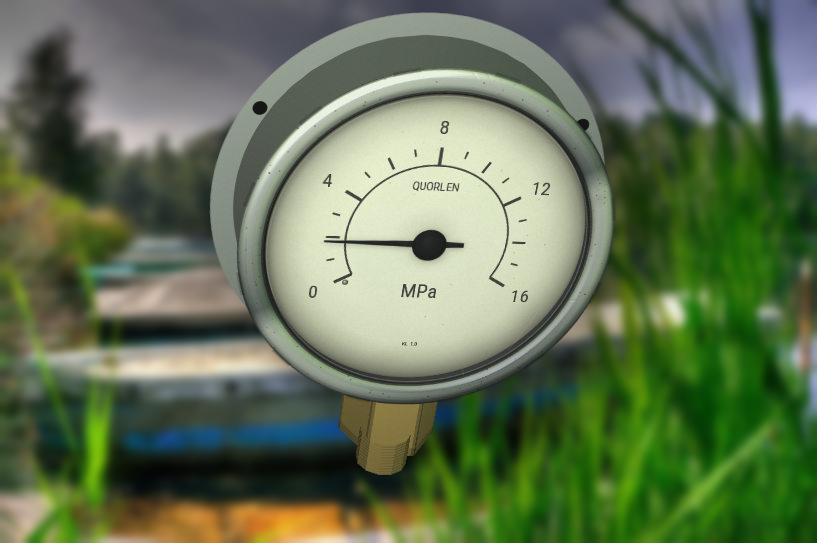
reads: value=2 unit=MPa
